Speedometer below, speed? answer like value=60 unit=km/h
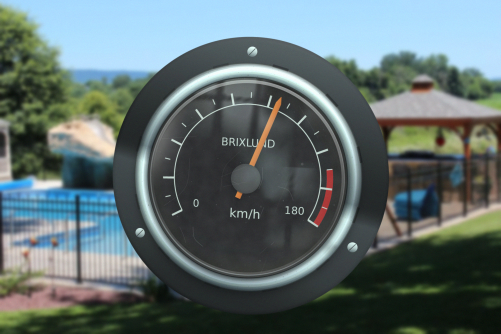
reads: value=105 unit=km/h
